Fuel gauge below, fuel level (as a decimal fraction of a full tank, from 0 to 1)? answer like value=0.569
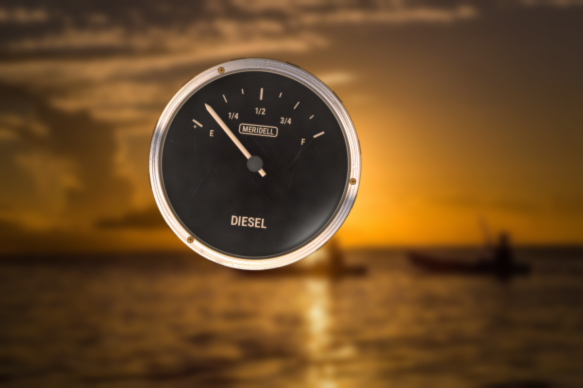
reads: value=0.125
